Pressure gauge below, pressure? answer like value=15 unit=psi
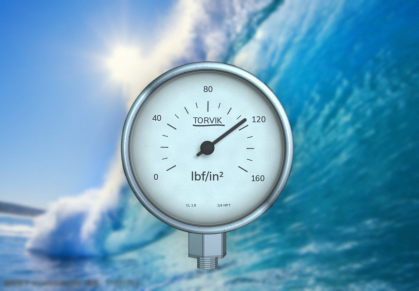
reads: value=115 unit=psi
